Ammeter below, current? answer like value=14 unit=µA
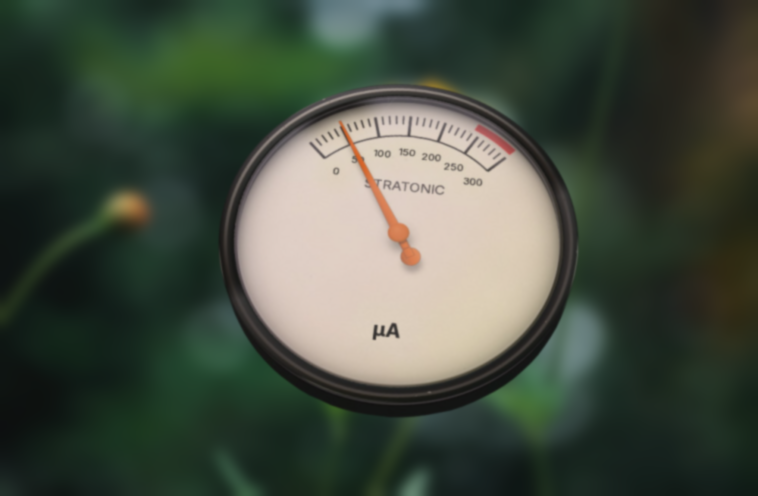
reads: value=50 unit=µA
